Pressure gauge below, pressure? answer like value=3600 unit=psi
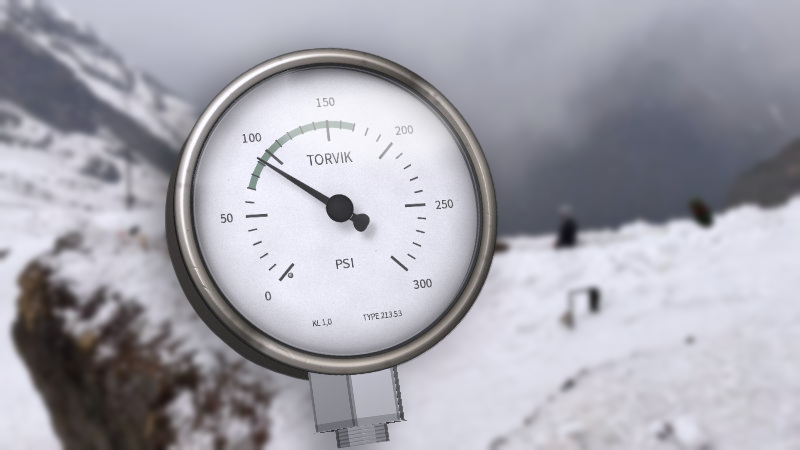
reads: value=90 unit=psi
